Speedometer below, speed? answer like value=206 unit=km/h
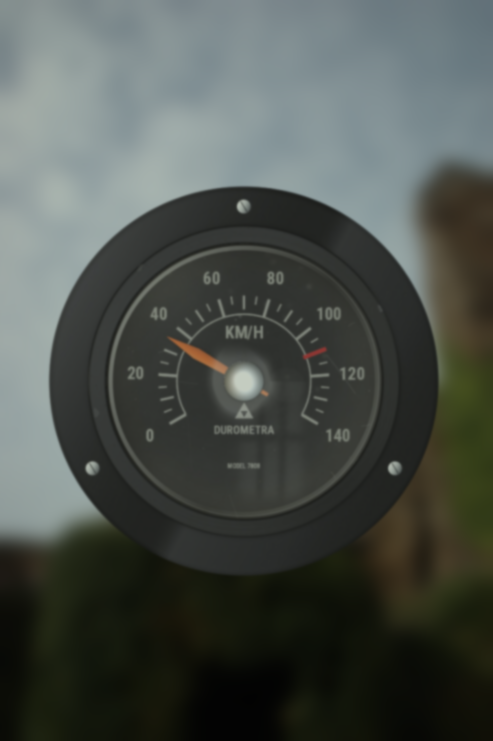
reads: value=35 unit=km/h
